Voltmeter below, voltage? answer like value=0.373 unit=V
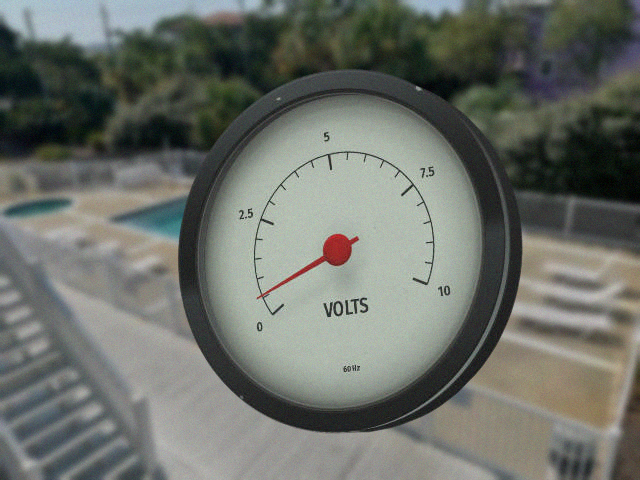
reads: value=0.5 unit=V
